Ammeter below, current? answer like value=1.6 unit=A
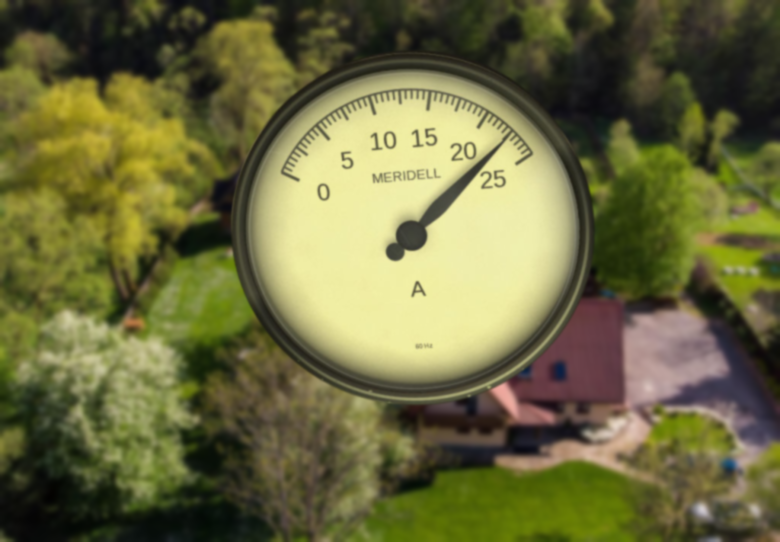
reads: value=22.5 unit=A
